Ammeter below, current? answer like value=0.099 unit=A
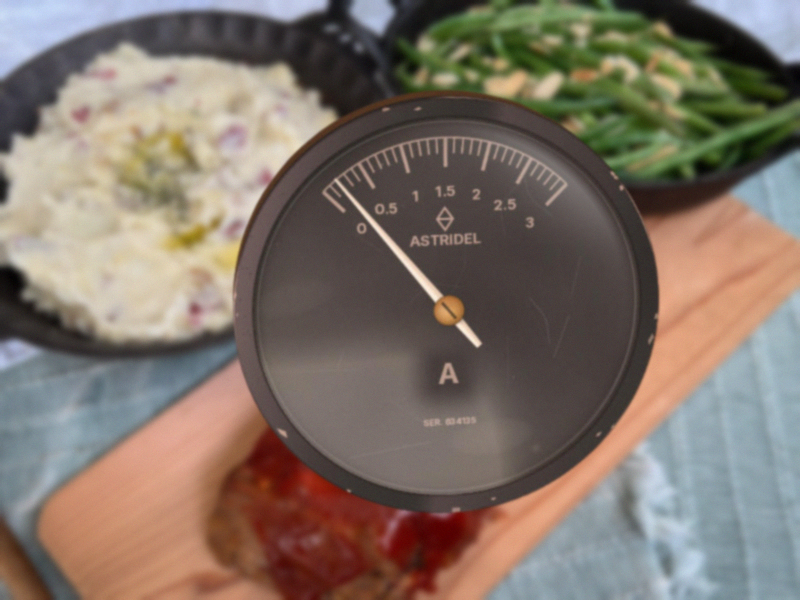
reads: value=0.2 unit=A
